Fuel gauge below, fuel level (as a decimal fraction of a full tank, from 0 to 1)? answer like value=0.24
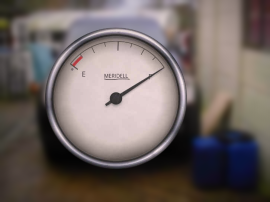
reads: value=1
